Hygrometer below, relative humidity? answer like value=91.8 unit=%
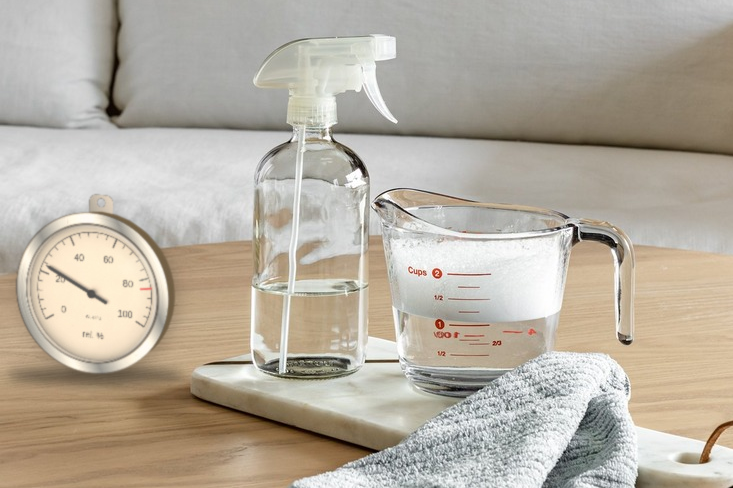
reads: value=24 unit=%
